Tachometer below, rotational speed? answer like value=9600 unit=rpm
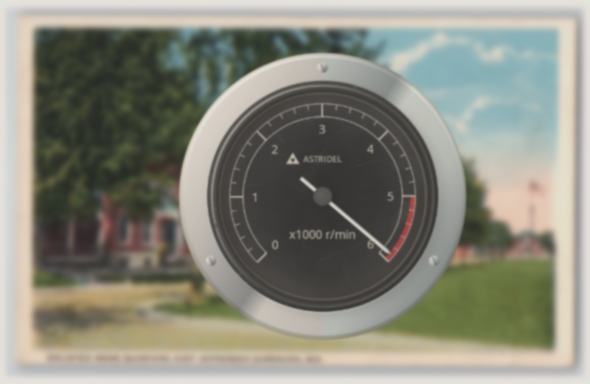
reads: value=5900 unit=rpm
